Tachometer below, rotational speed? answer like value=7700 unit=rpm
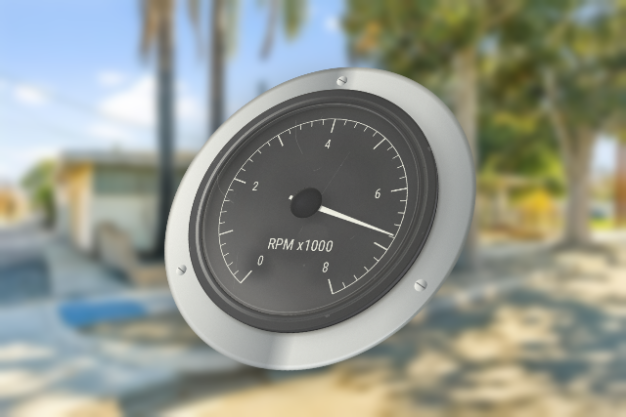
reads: value=6800 unit=rpm
